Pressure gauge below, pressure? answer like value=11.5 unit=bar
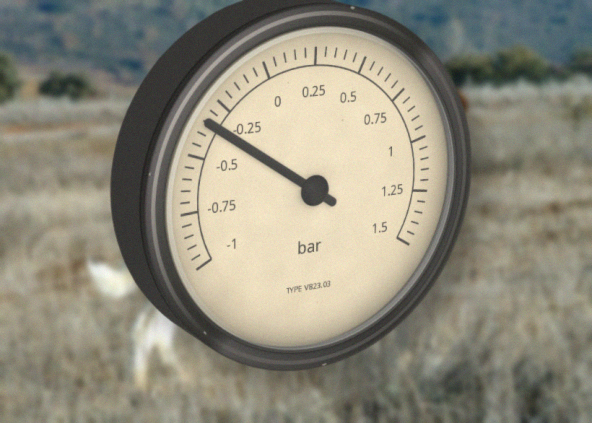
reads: value=-0.35 unit=bar
